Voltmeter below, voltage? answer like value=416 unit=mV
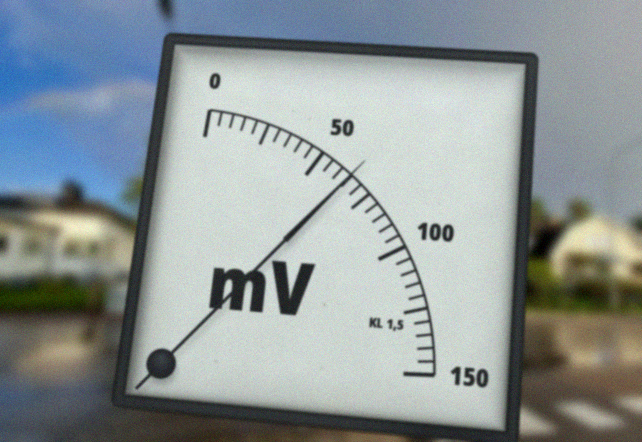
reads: value=65 unit=mV
